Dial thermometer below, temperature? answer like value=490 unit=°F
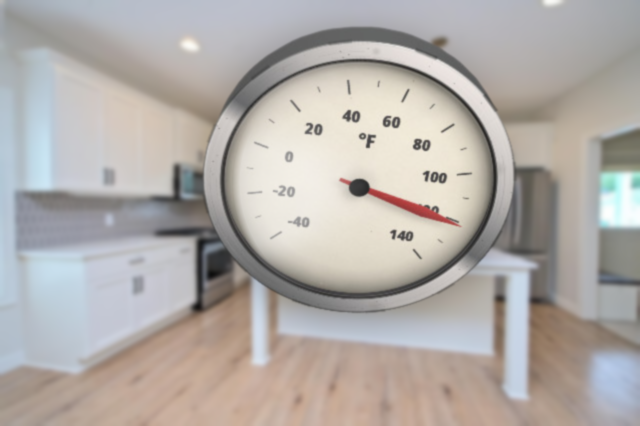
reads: value=120 unit=°F
